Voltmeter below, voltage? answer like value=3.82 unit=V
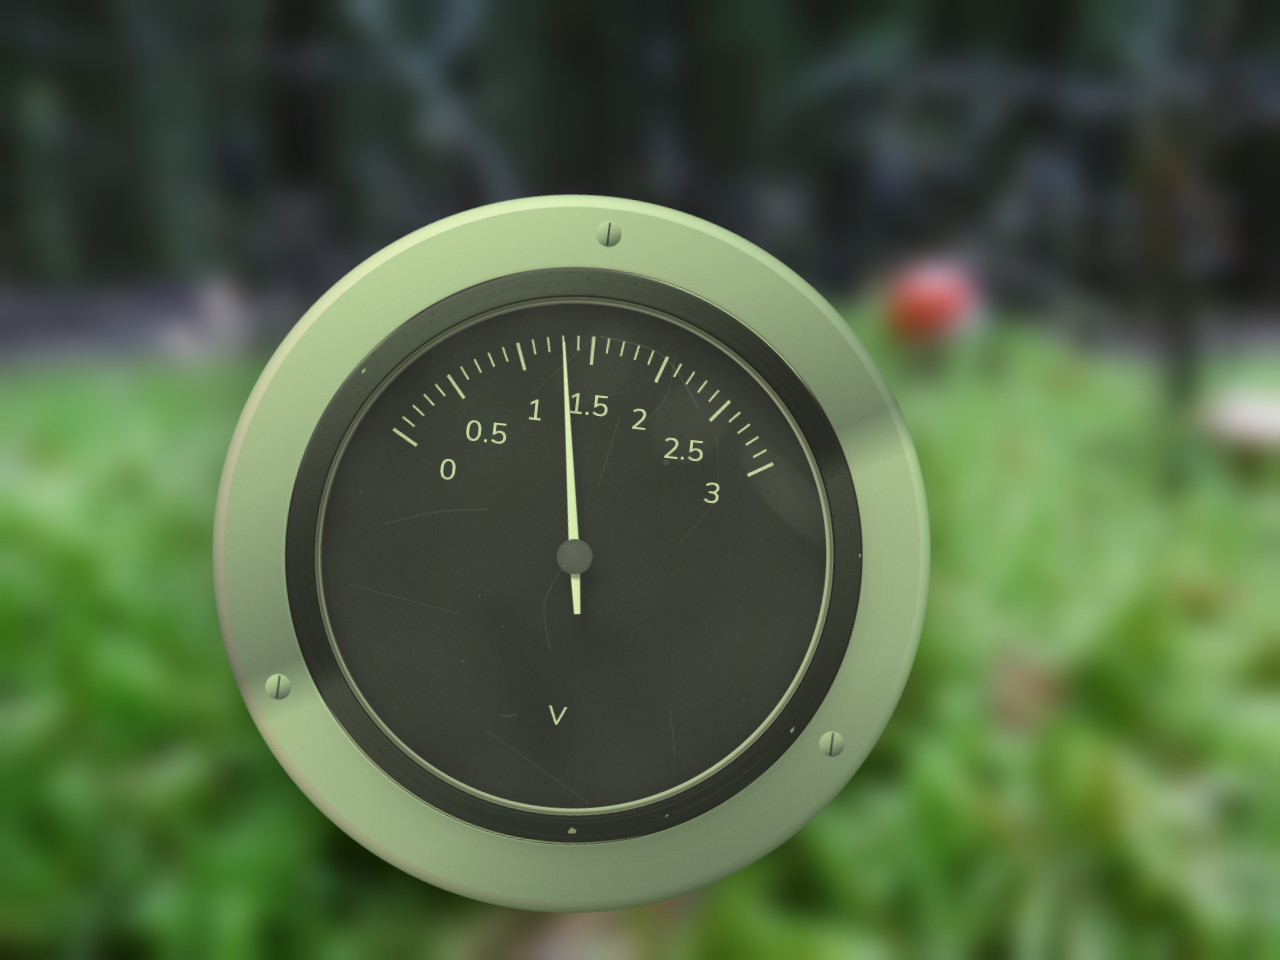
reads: value=1.3 unit=V
